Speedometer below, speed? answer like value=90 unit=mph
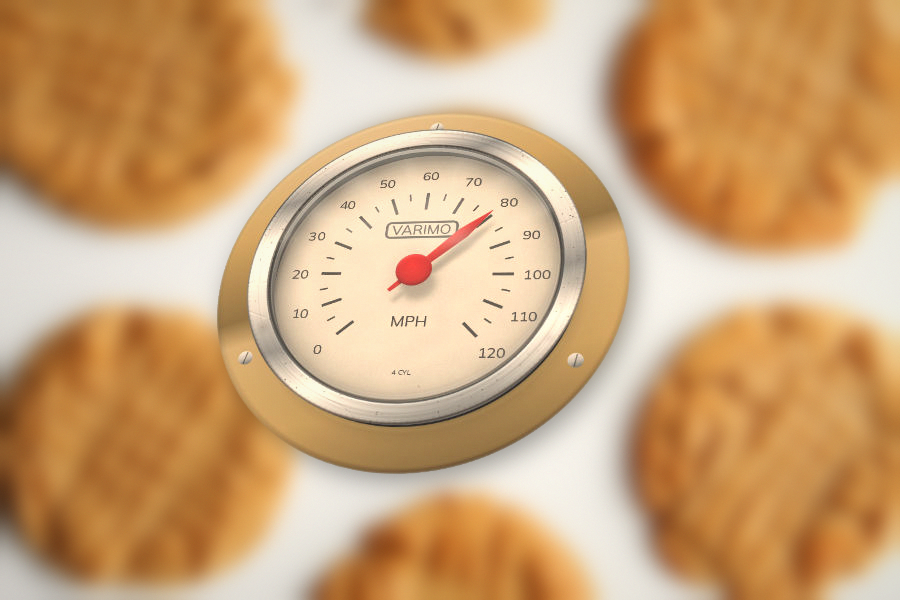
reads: value=80 unit=mph
